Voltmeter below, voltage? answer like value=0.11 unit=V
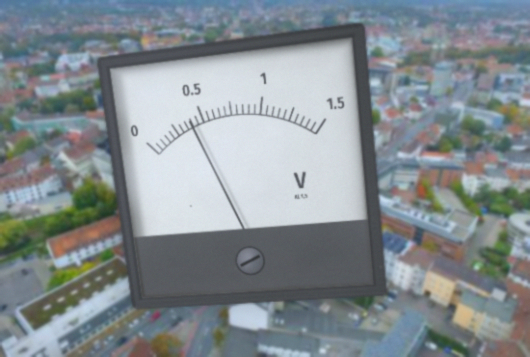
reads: value=0.4 unit=V
